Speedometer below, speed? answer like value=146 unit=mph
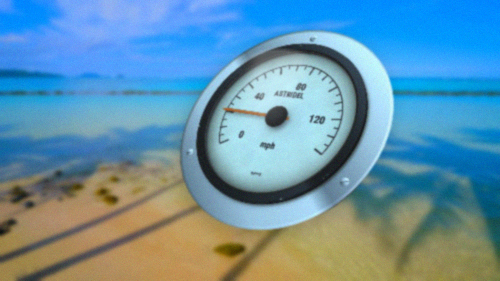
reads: value=20 unit=mph
